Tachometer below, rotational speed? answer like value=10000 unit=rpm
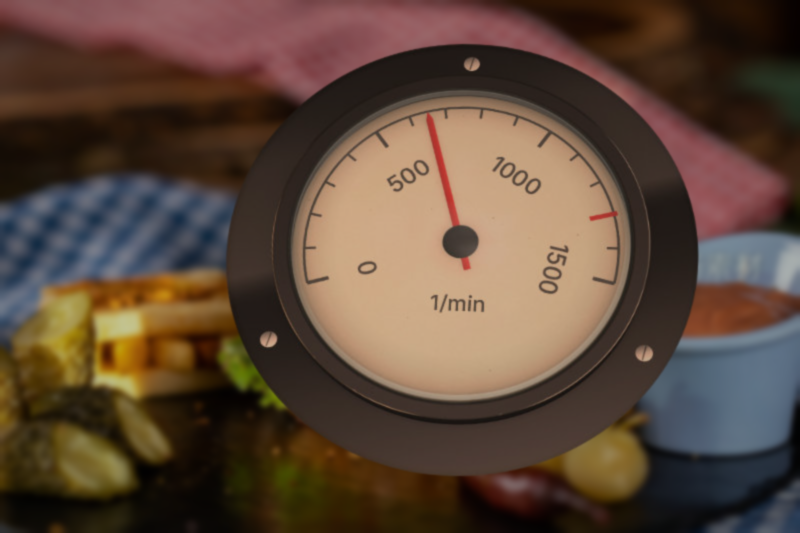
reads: value=650 unit=rpm
